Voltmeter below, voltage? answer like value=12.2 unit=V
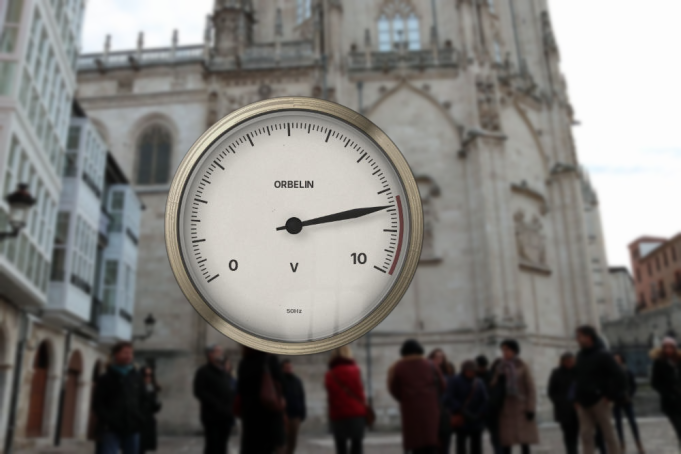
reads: value=8.4 unit=V
